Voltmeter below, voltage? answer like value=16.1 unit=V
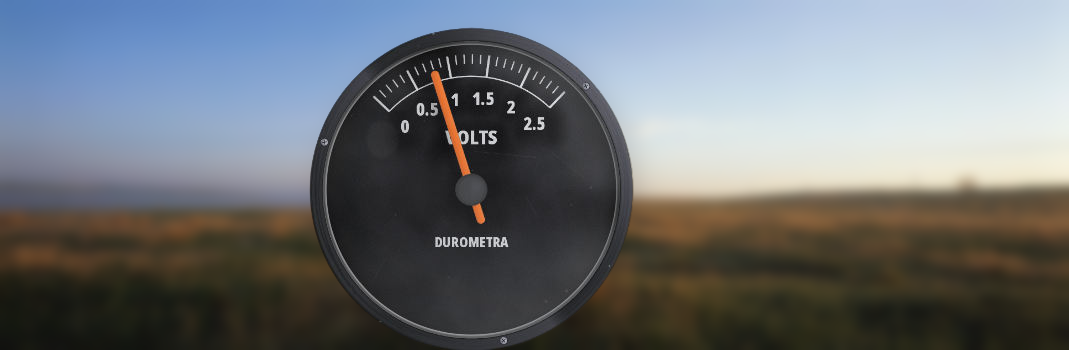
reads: value=0.8 unit=V
